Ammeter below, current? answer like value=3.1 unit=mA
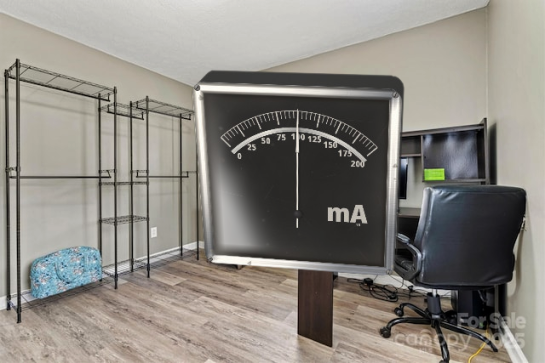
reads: value=100 unit=mA
